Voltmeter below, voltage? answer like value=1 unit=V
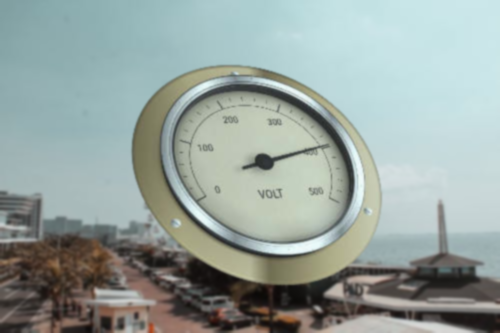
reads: value=400 unit=V
